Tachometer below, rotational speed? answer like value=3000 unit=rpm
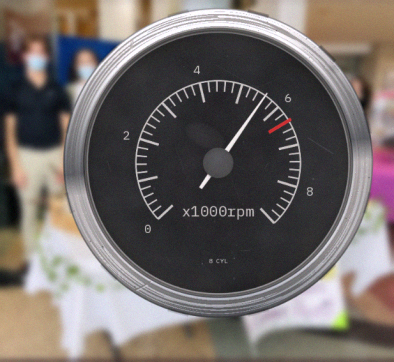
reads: value=5600 unit=rpm
